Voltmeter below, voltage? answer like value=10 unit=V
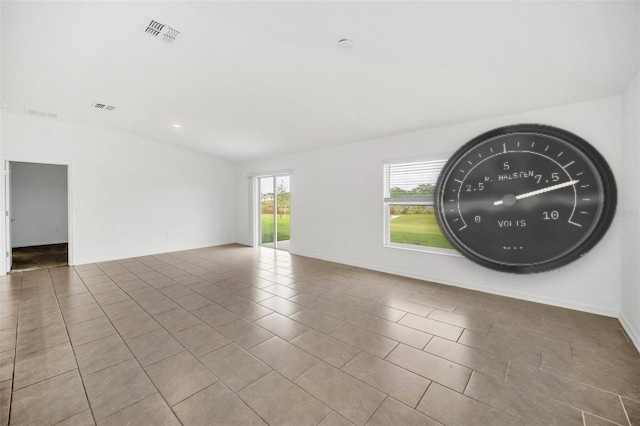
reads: value=8.25 unit=V
